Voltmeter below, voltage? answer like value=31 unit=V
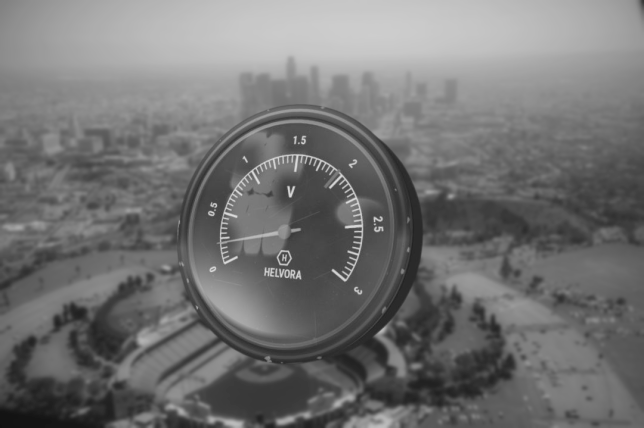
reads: value=0.2 unit=V
